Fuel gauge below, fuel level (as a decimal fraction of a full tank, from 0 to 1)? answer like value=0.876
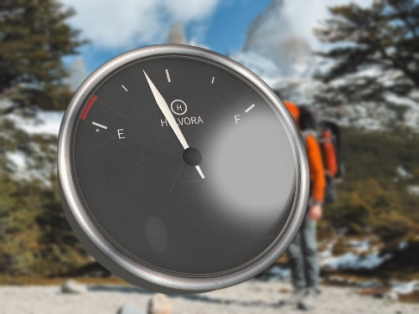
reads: value=0.375
